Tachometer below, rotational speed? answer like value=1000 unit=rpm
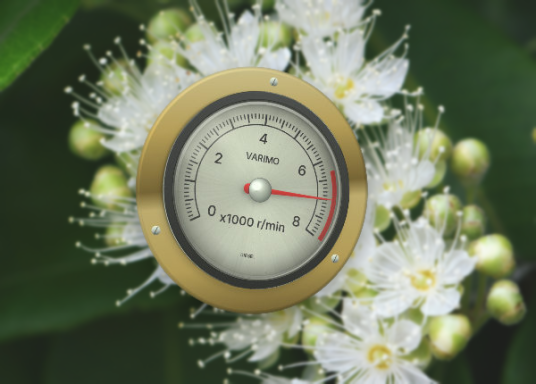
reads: value=7000 unit=rpm
